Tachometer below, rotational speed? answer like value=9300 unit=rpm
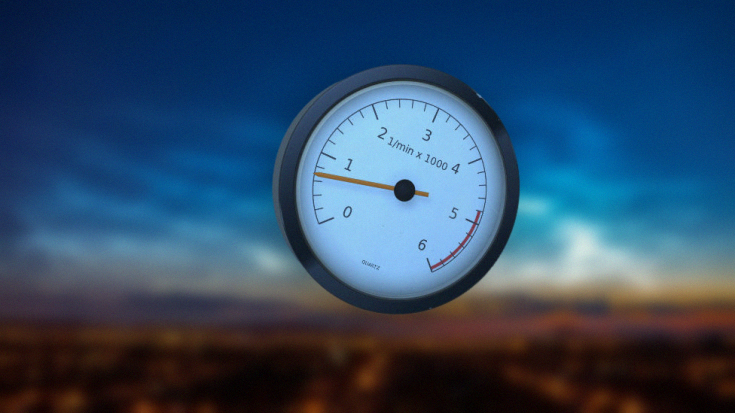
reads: value=700 unit=rpm
